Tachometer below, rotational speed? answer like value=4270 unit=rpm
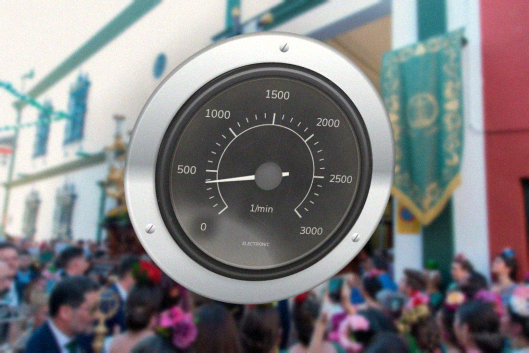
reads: value=400 unit=rpm
